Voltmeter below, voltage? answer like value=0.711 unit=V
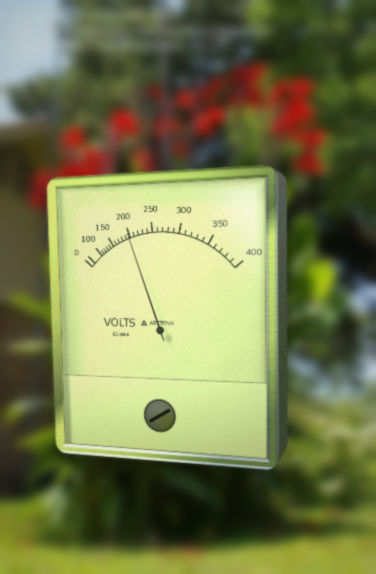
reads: value=200 unit=V
